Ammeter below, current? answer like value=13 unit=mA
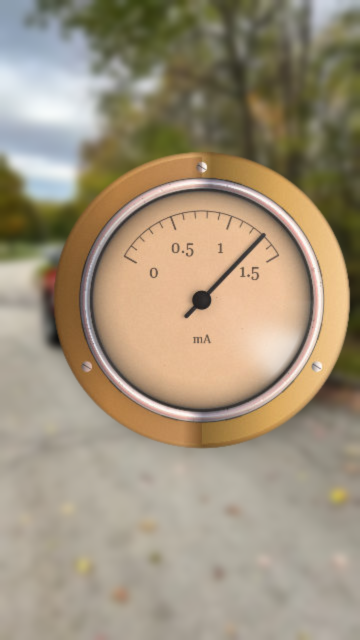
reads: value=1.3 unit=mA
